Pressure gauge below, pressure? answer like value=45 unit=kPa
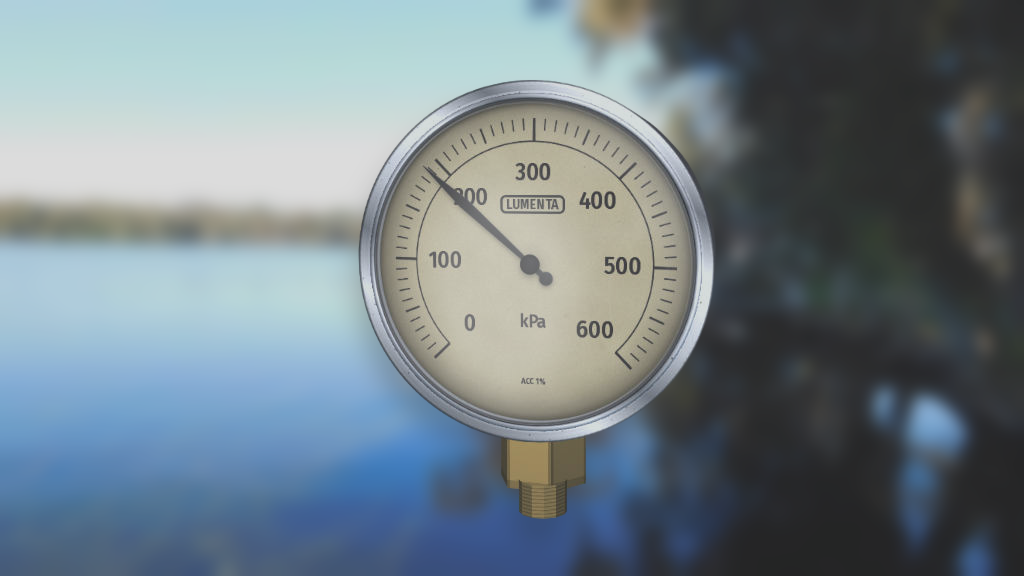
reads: value=190 unit=kPa
